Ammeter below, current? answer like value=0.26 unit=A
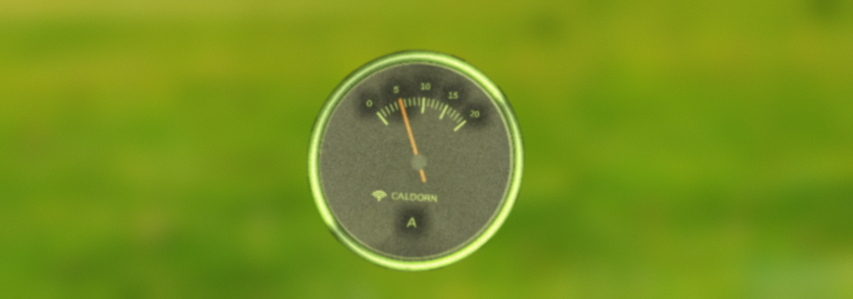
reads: value=5 unit=A
